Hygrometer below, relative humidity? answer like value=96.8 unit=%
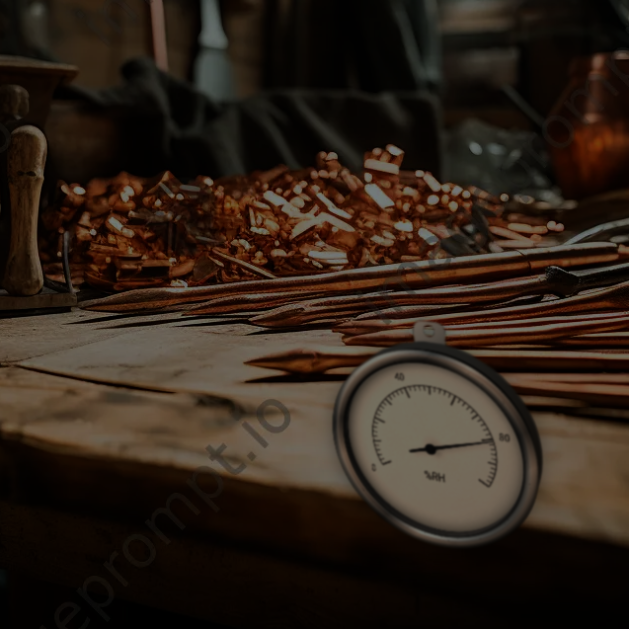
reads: value=80 unit=%
